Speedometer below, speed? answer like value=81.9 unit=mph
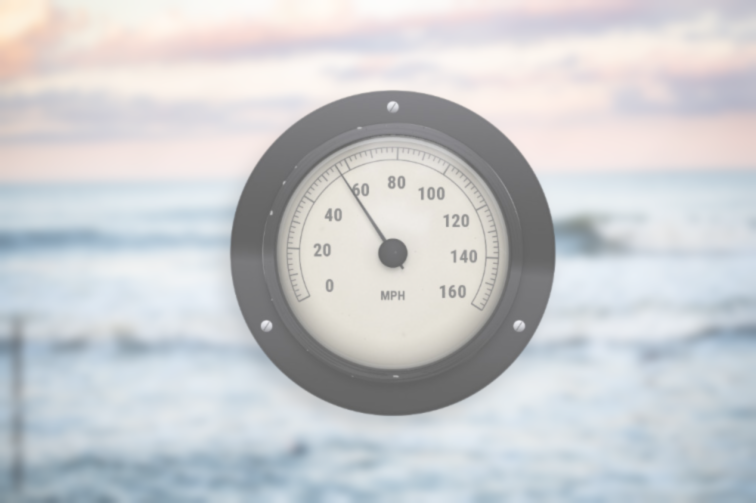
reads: value=56 unit=mph
